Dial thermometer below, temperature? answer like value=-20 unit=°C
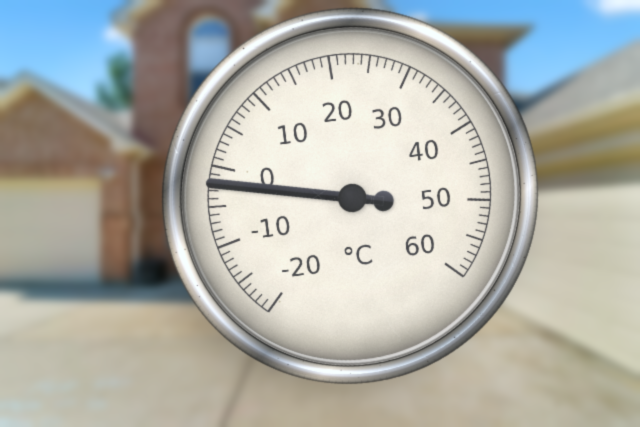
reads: value=-2 unit=°C
